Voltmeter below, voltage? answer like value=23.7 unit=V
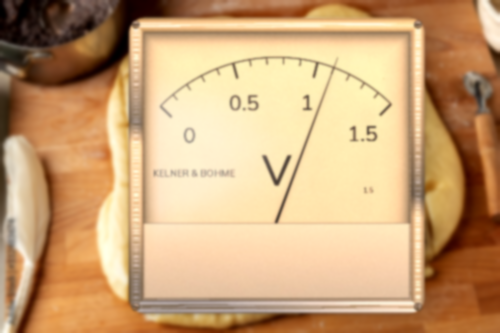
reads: value=1.1 unit=V
